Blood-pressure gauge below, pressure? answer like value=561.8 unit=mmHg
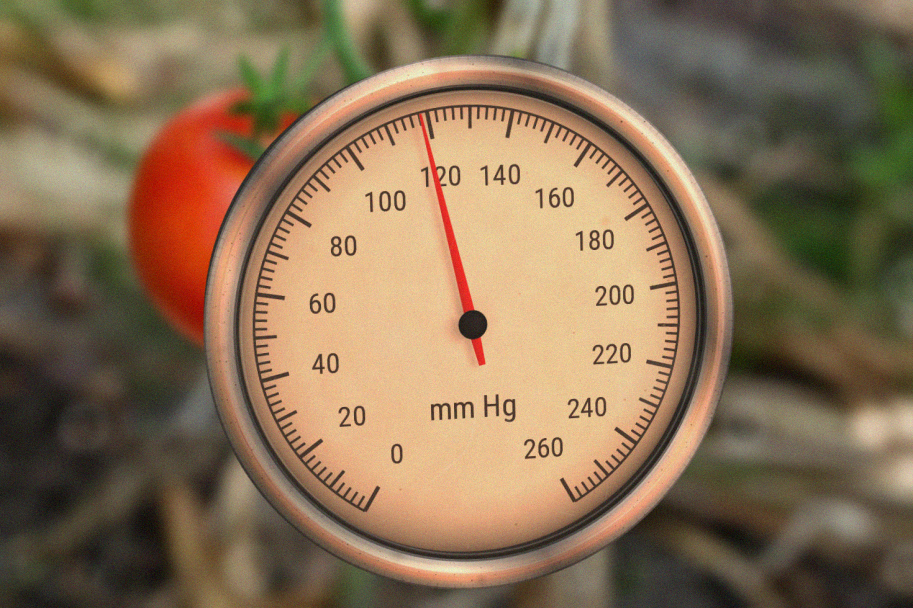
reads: value=118 unit=mmHg
